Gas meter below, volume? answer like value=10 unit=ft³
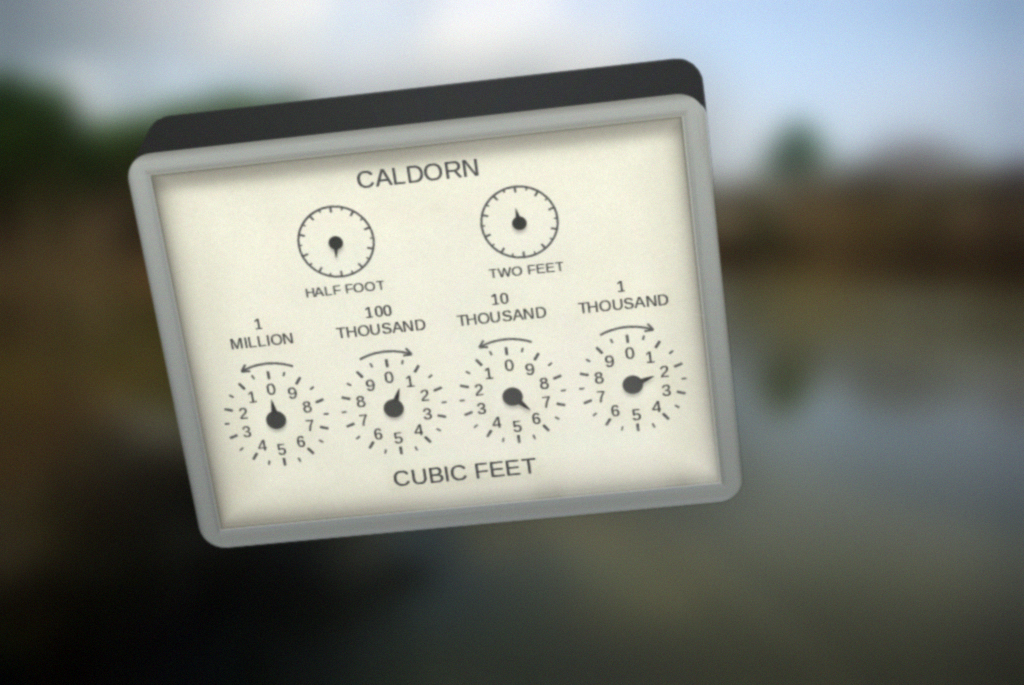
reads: value=6200 unit=ft³
